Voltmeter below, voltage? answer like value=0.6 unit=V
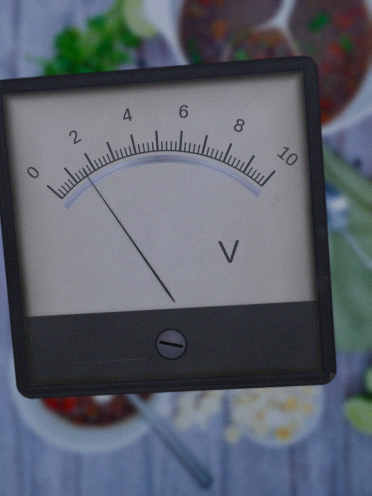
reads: value=1.6 unit=V
